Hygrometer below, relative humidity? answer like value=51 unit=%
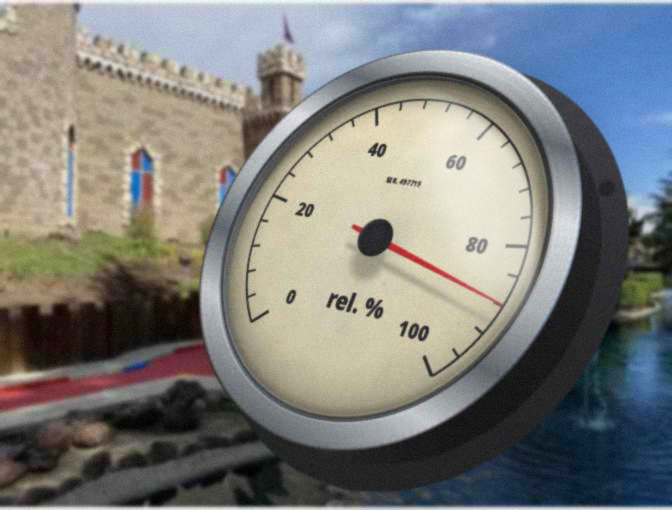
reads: value=88 unit=%
